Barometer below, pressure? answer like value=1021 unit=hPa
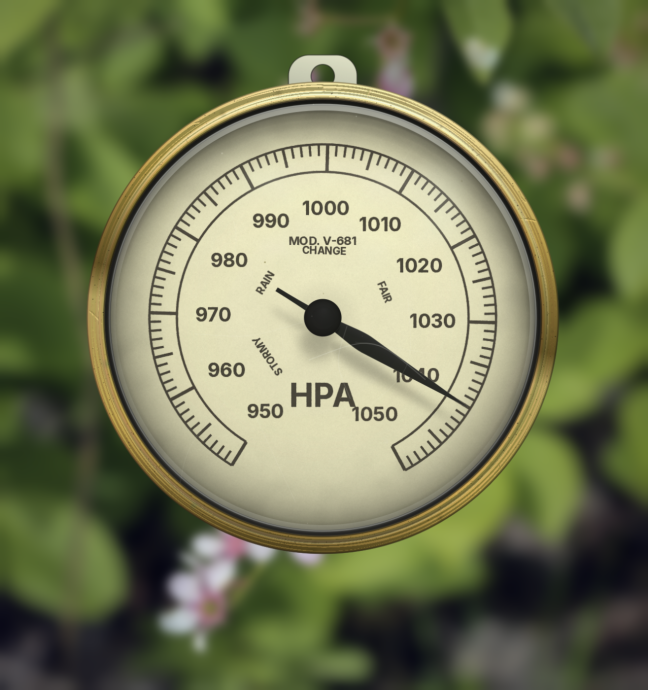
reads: value=1040 unit=hPa
